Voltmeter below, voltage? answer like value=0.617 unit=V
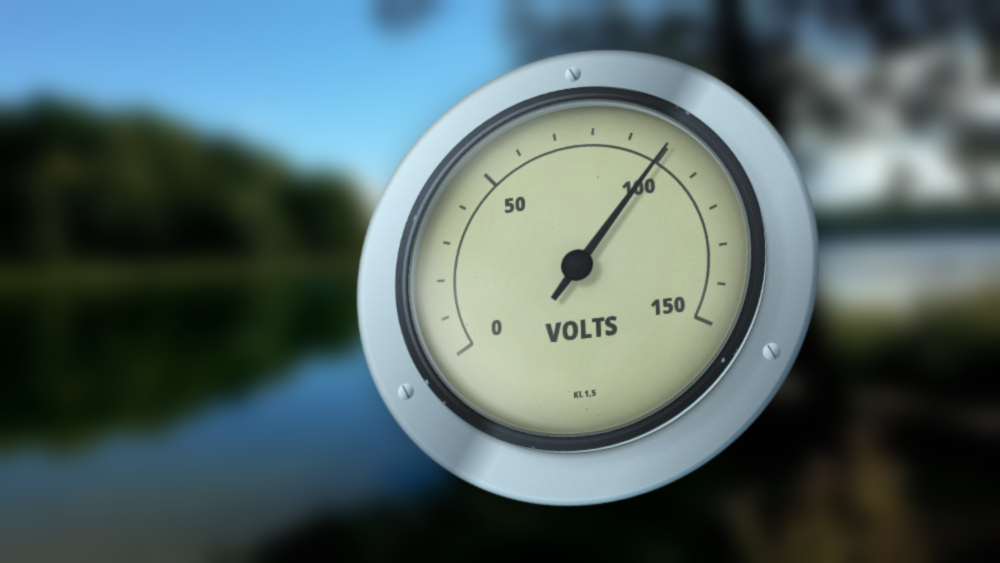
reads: value=100 unit=V
